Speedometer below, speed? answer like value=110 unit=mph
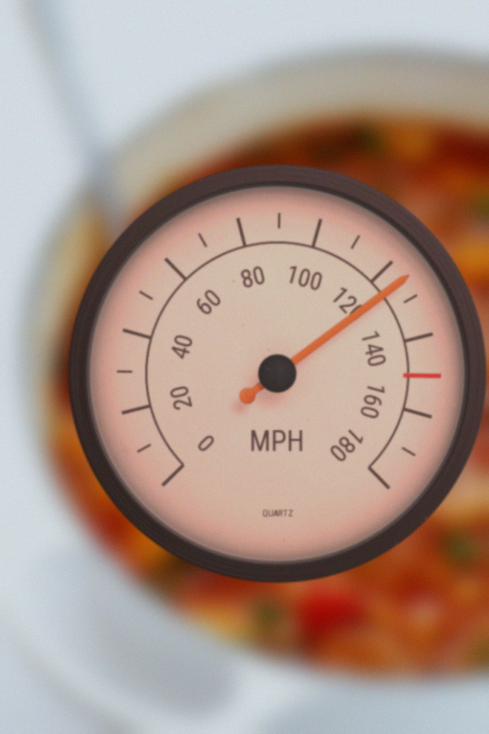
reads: value=125 unit=mph
